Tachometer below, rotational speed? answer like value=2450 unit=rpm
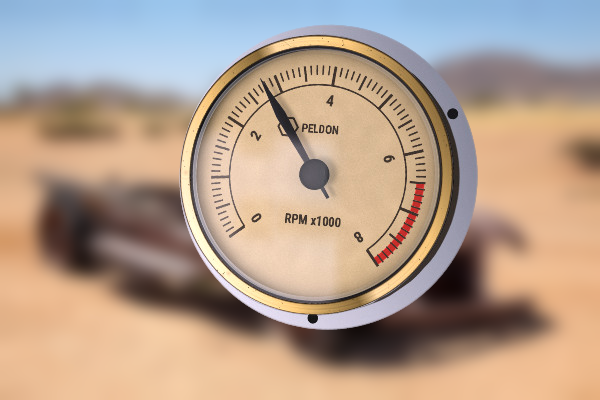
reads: value=2800 unit=rpm
